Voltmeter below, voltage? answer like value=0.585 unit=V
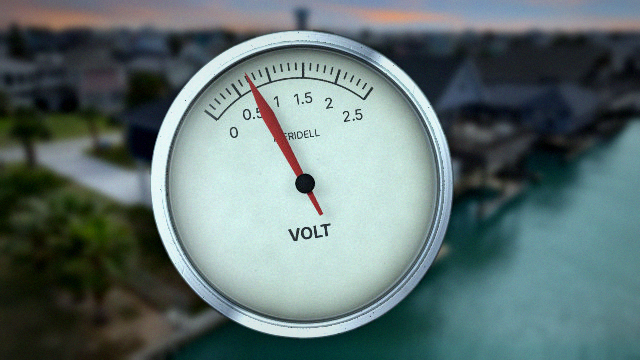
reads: value=0.7 unit=V
